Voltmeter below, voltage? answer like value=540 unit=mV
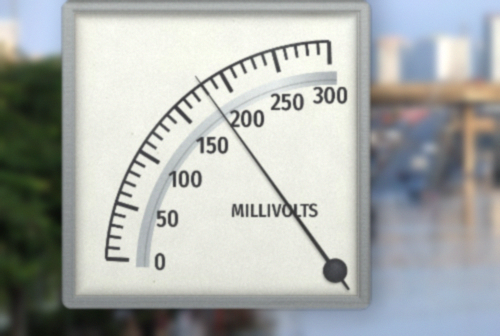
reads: value=180 unit=mV
